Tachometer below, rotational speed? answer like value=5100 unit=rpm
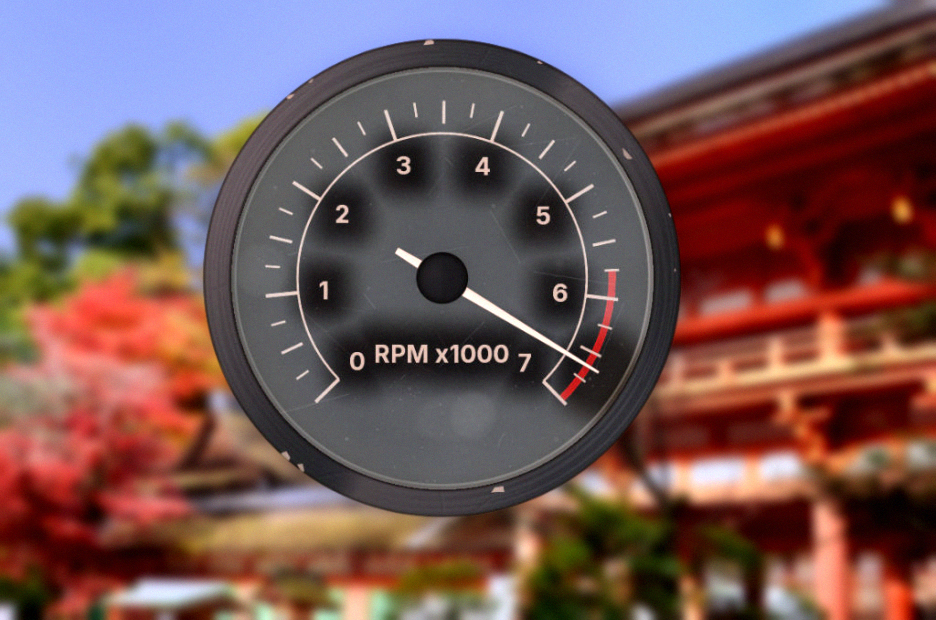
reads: value=6625 unit=rpm
